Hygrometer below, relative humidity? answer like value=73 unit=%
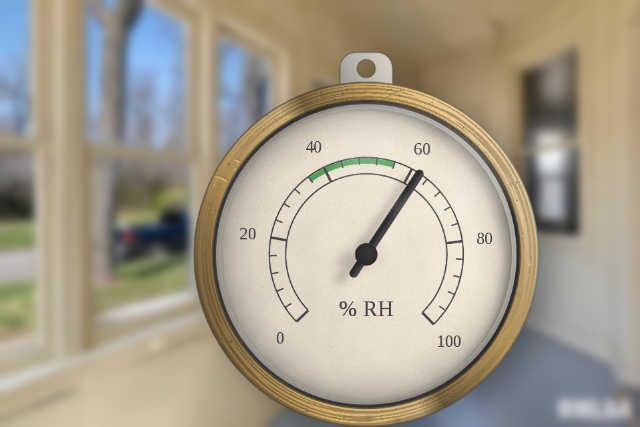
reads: value=62 unit=%
